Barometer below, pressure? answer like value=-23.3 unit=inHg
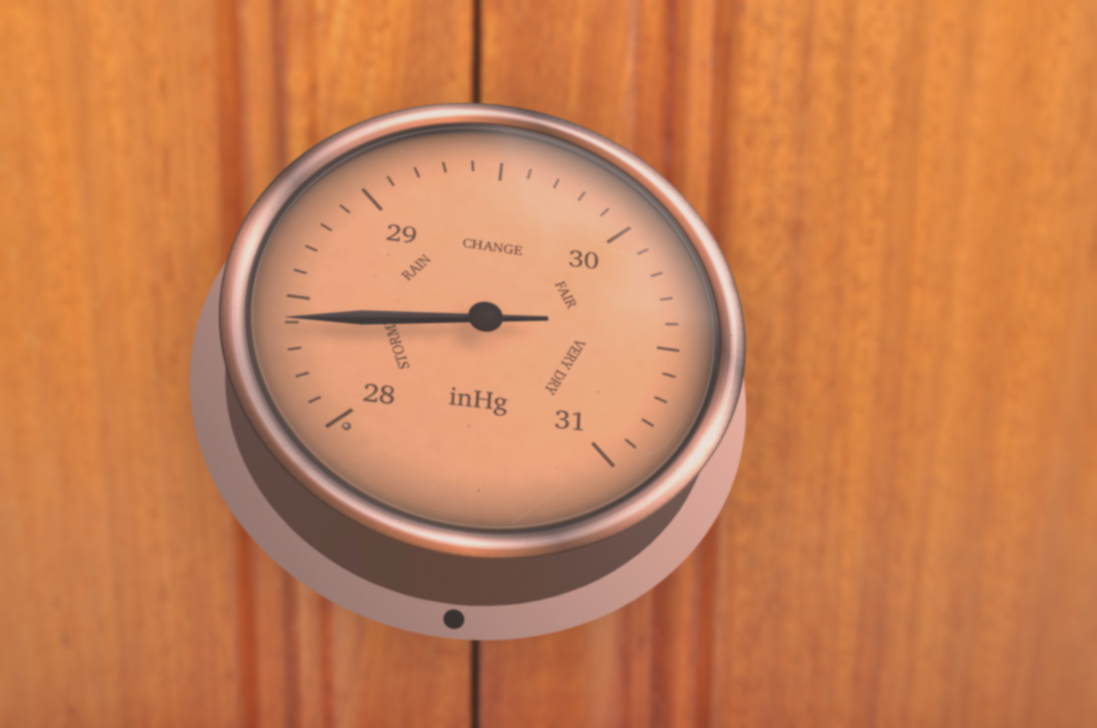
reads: value=28.4 unit=inHg
